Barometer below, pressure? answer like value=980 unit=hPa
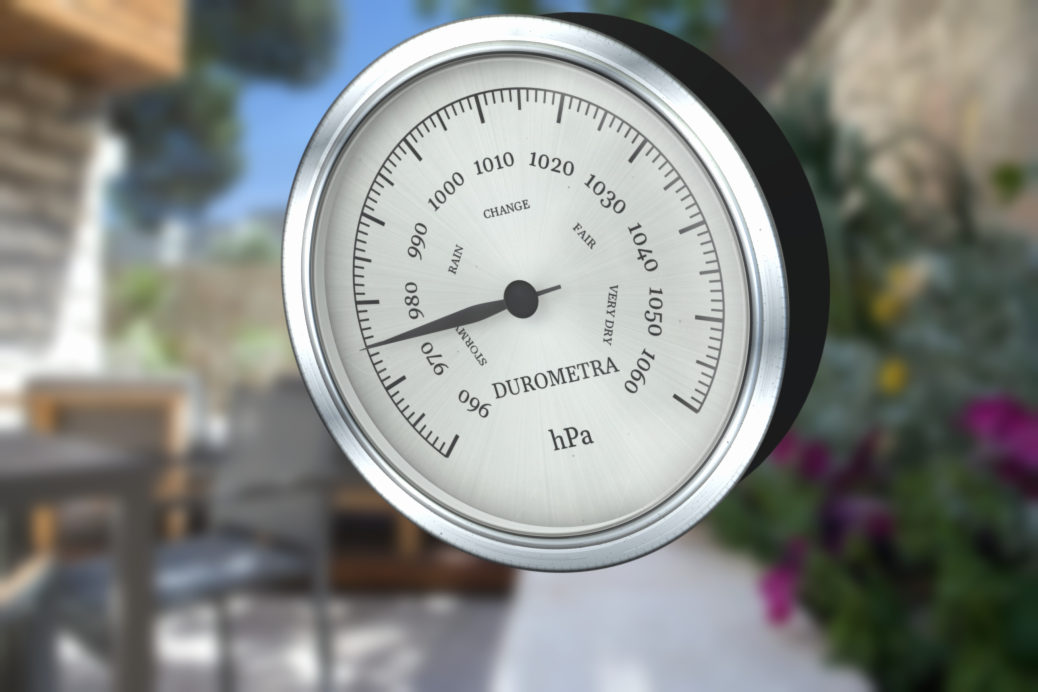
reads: value=975 unit=hPa
